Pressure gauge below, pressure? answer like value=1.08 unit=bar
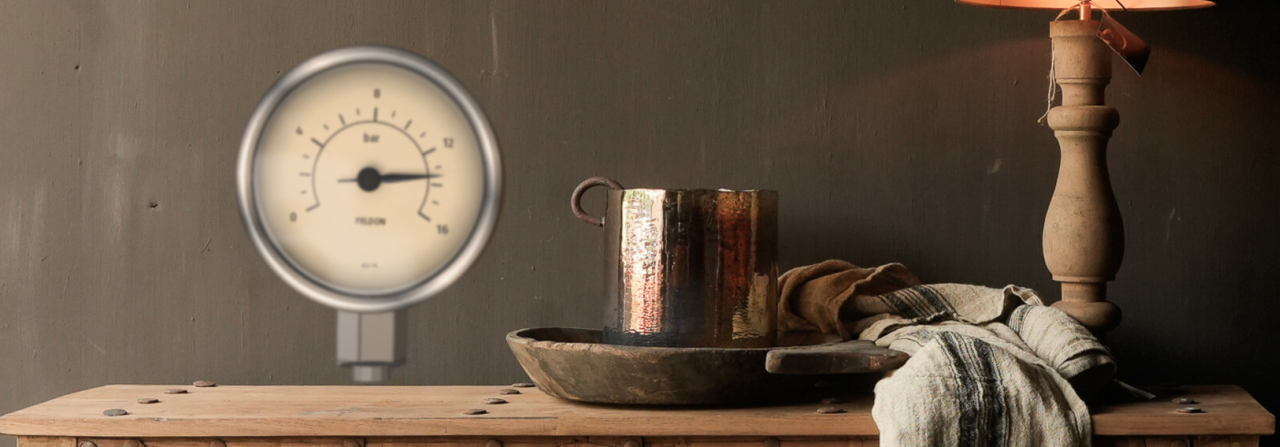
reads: value=13.5 unit=bar
